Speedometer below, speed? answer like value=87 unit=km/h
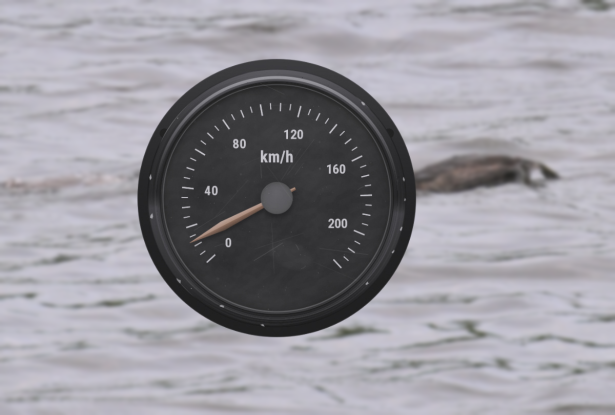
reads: value=12.5 unit=km/h
